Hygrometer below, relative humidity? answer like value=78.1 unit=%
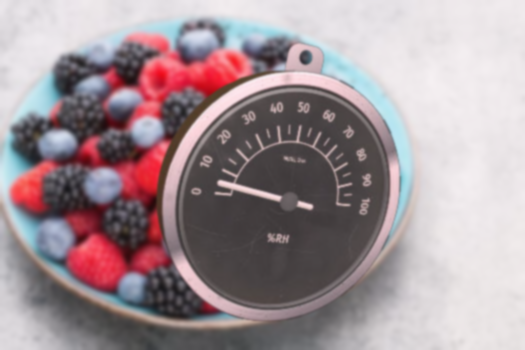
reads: value=5 unit=%
